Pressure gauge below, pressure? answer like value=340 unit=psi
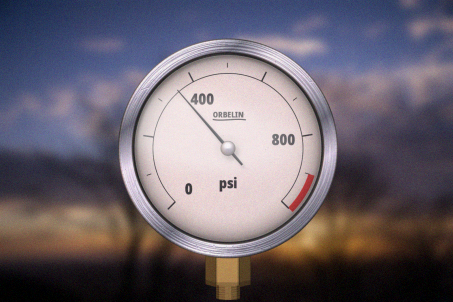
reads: value=350 unit=psi
